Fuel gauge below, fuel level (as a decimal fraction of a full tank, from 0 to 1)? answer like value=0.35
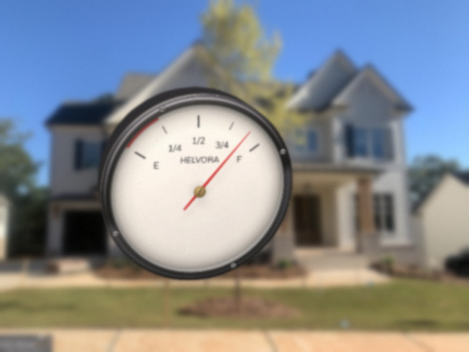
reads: value=0.875
